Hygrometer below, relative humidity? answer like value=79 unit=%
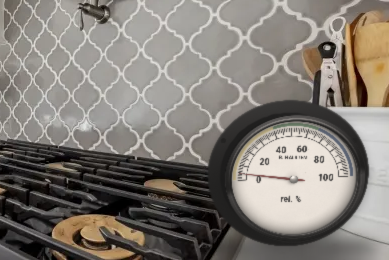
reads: value=5 unit=%
